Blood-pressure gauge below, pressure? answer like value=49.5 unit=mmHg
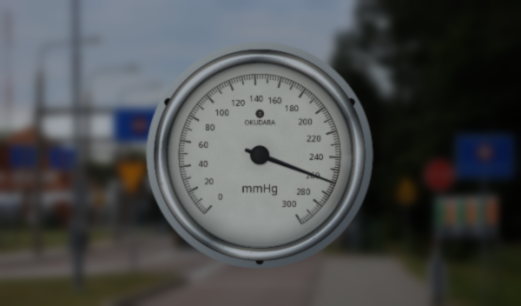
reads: value=260 unit=mmHg
